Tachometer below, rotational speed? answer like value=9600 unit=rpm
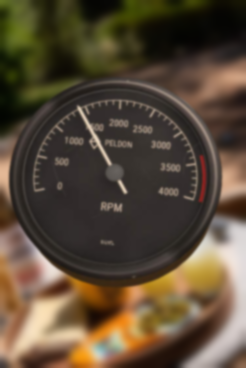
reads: value=1400 unit=rpm
